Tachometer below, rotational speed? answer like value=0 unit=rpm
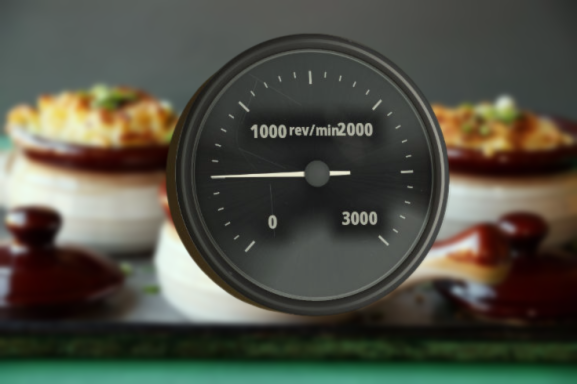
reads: value=500 unit=rpm
